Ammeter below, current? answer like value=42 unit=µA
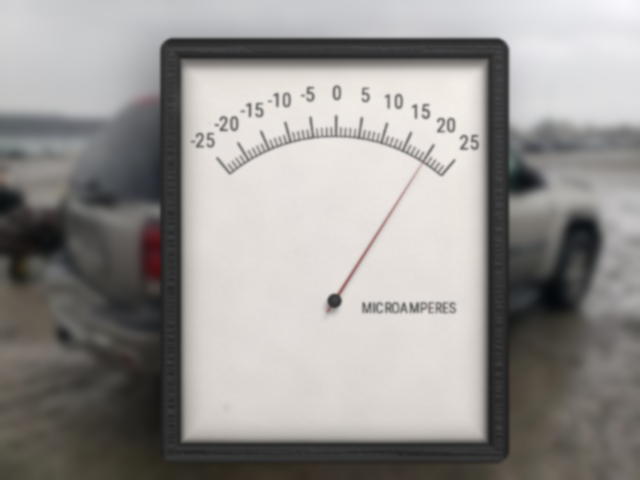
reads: value=20 unit=µA
